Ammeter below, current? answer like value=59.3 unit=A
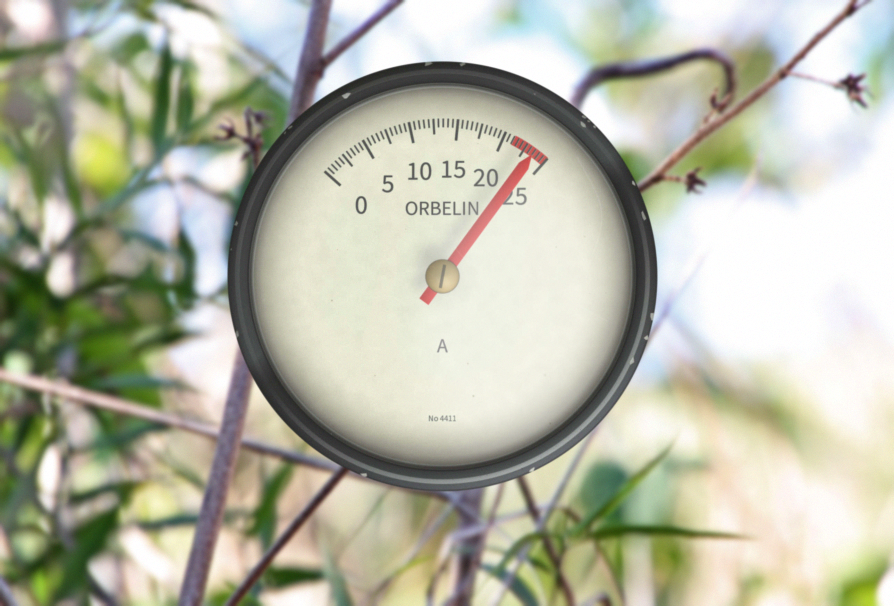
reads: value=23.5 unit=A
